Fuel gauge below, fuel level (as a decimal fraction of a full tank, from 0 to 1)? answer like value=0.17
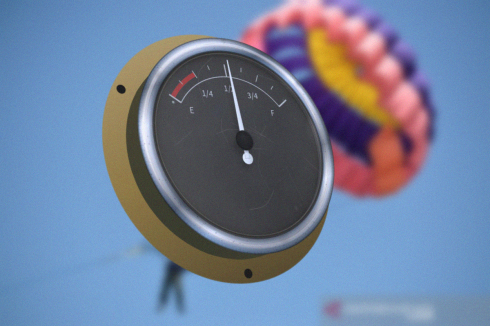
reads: value=0.5
